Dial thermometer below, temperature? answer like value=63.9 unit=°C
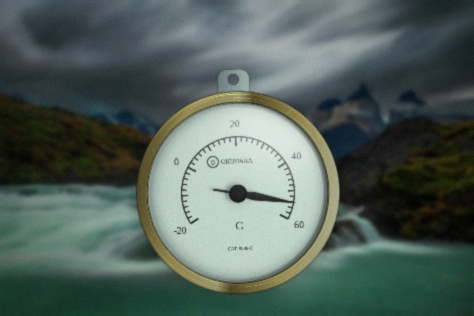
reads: value=54 unit=°C
